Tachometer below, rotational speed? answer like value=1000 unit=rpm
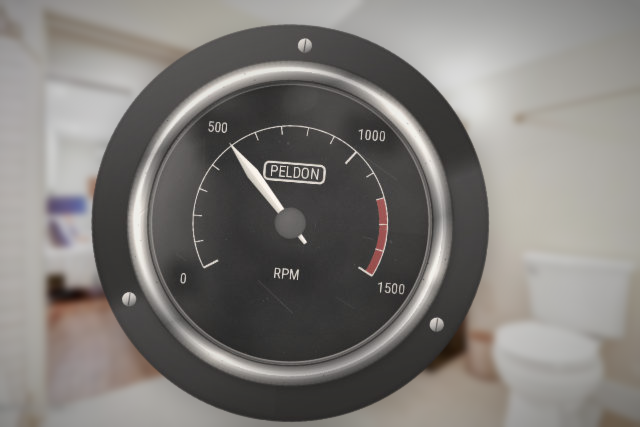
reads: value=500 unit=rpm
